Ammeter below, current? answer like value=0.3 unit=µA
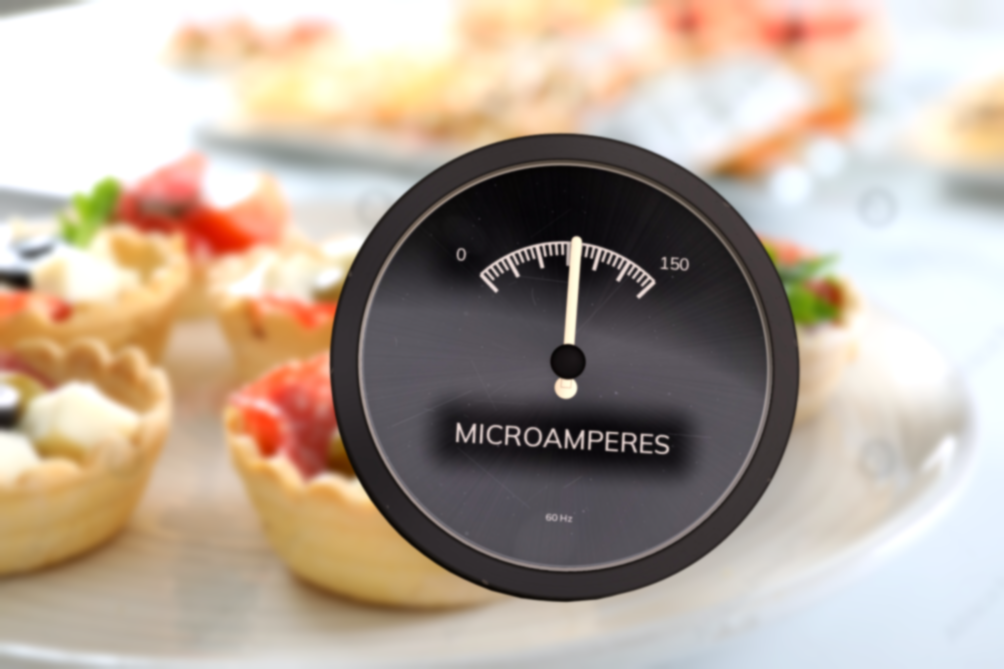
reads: value=80 unit=µA
